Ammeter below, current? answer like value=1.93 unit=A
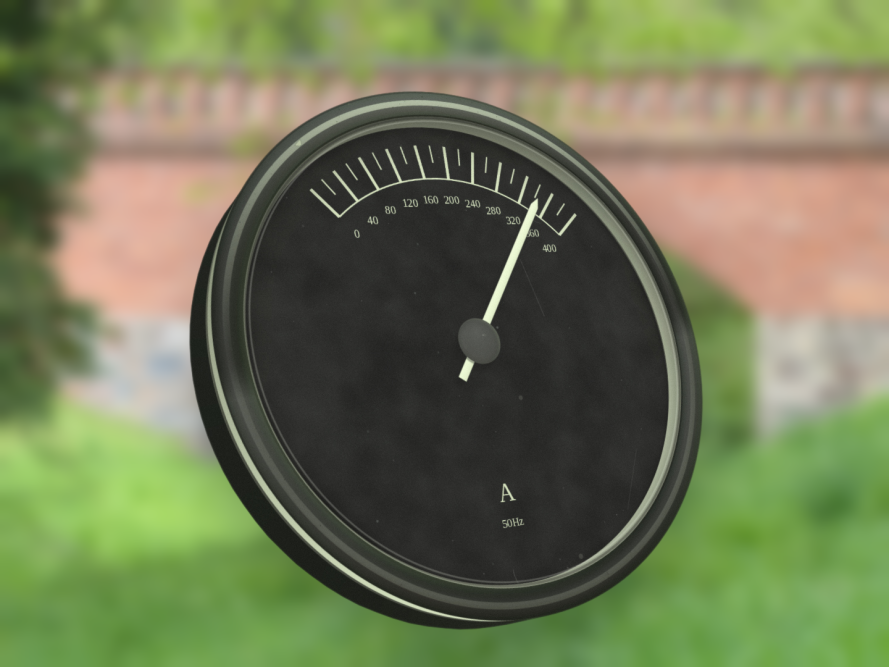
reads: value=340 unit=A
